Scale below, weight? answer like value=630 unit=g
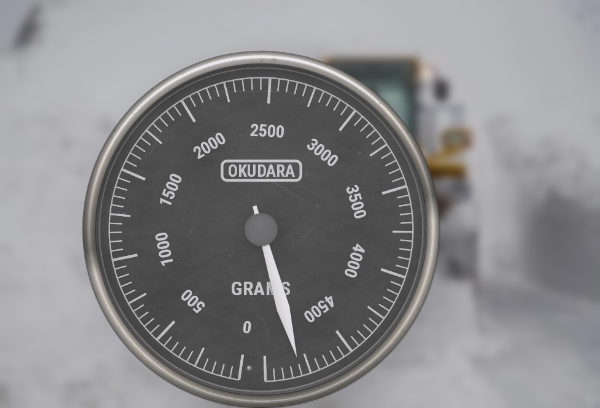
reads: value=4800 unit=g
